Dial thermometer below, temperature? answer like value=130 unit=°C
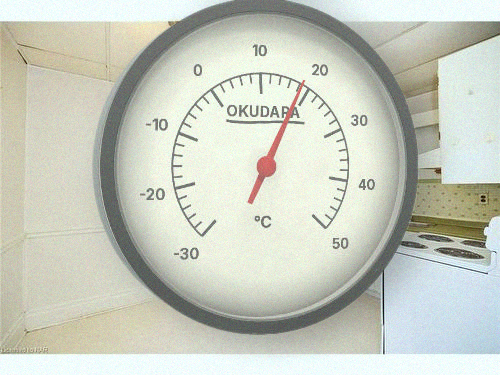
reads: value=18 unit=°C
